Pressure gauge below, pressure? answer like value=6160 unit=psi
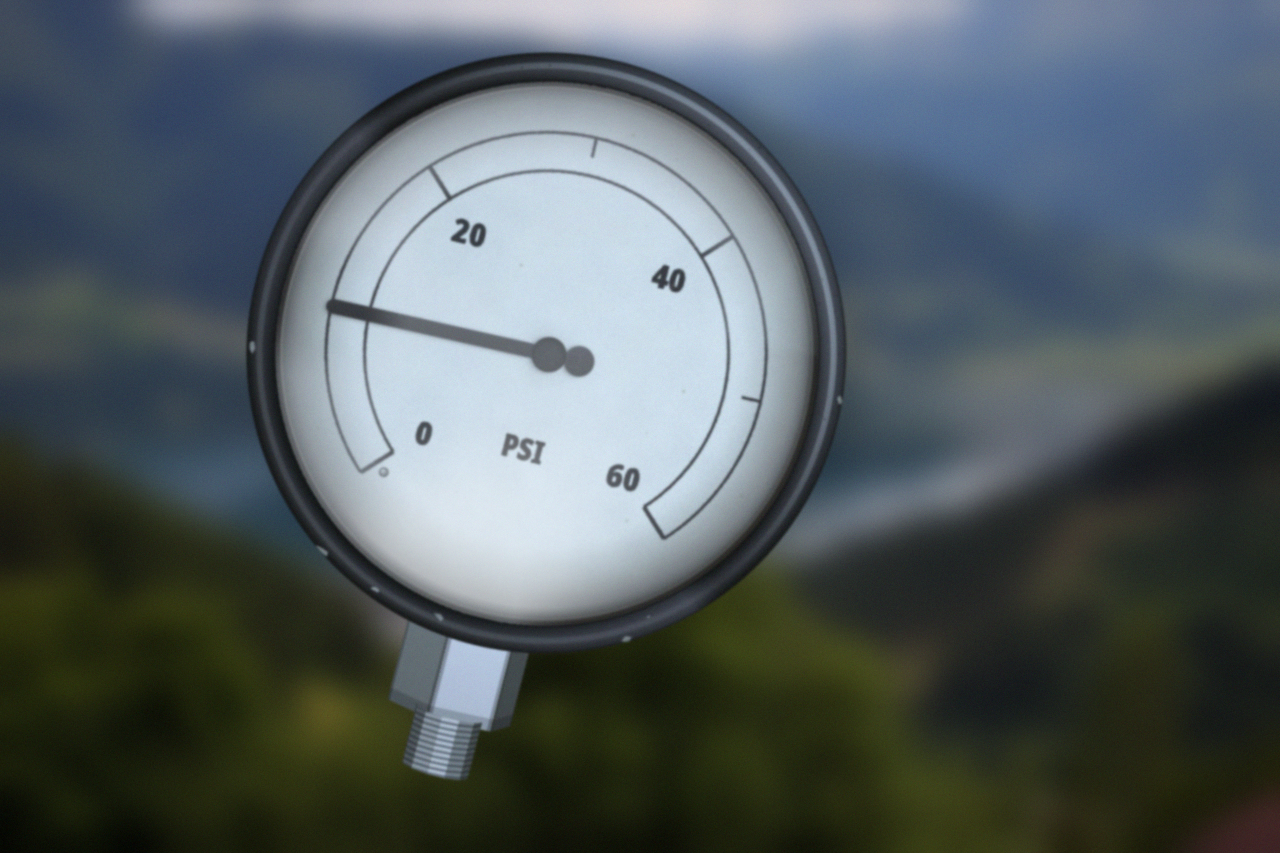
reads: value=10 unit=psi
